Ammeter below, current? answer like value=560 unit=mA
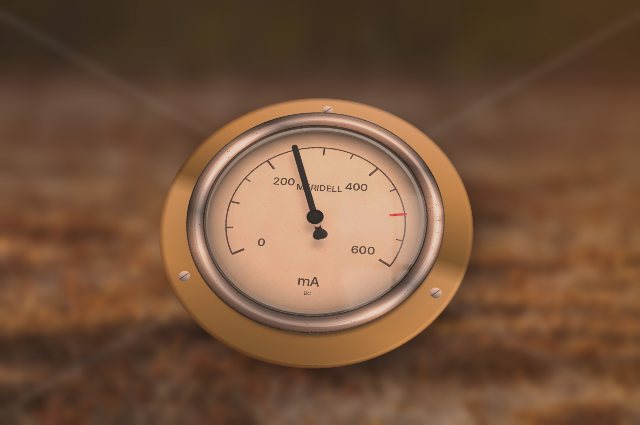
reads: value=250 unit=mA
